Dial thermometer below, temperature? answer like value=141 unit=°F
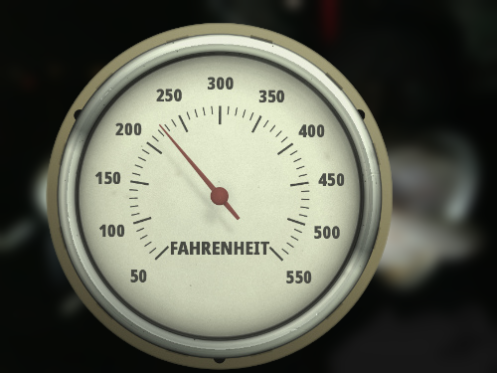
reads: value=225 unit=°F
